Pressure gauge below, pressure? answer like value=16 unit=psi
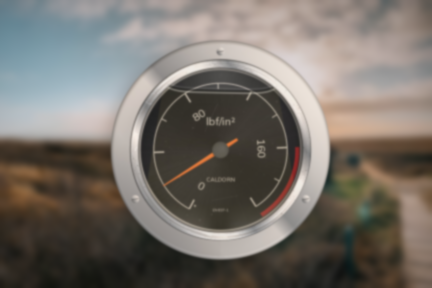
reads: value=20 unit=psi
